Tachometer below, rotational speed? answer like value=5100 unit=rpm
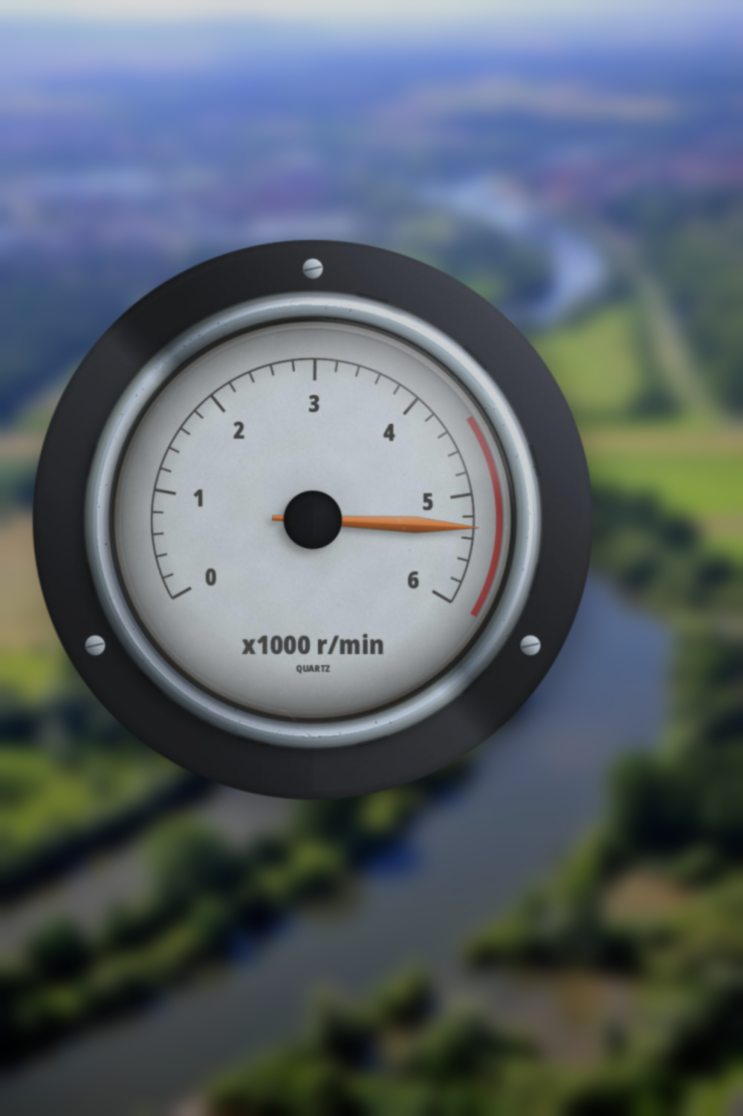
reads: value=5300 unit=rpm
